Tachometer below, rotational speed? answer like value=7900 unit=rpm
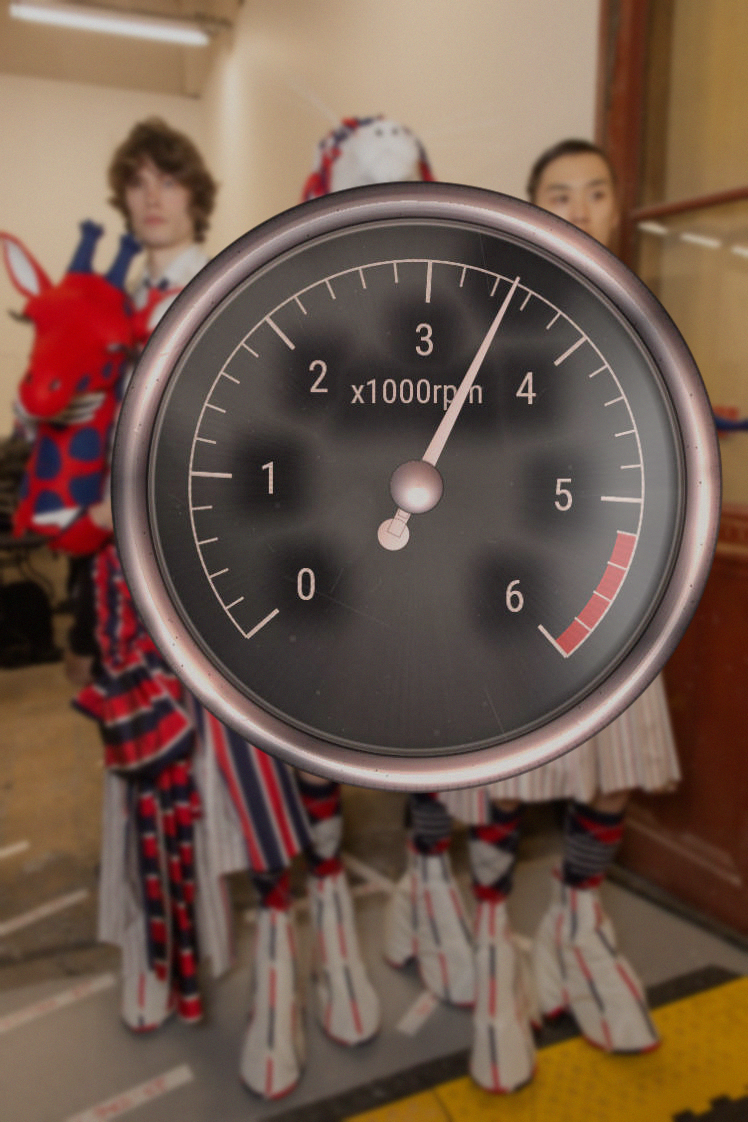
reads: value=3500 unit=rpm
